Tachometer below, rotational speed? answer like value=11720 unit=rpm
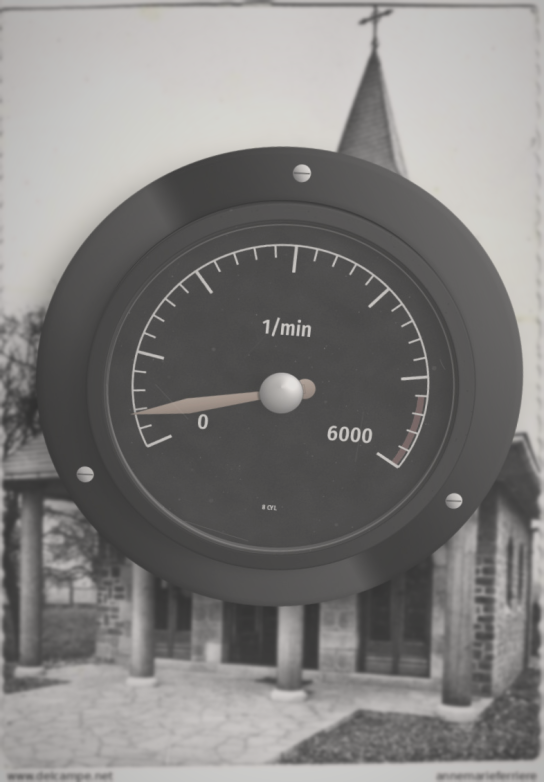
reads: value=400 unit=rpm
